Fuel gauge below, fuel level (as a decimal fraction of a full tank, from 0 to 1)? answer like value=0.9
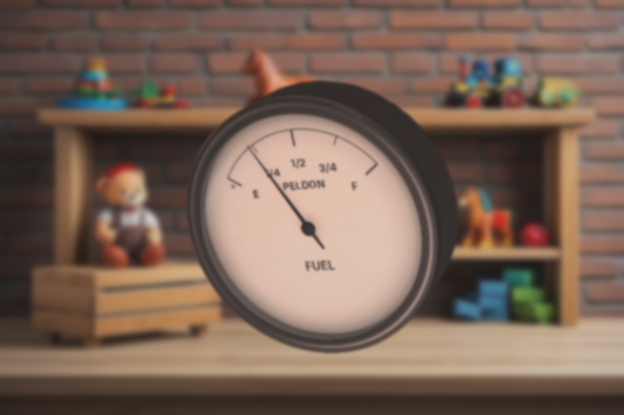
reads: value=0.25
